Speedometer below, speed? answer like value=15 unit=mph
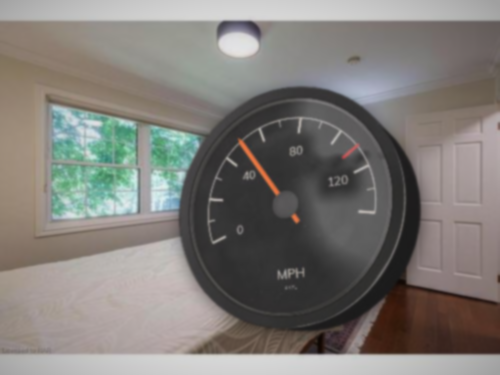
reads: value=50 unit=mph
